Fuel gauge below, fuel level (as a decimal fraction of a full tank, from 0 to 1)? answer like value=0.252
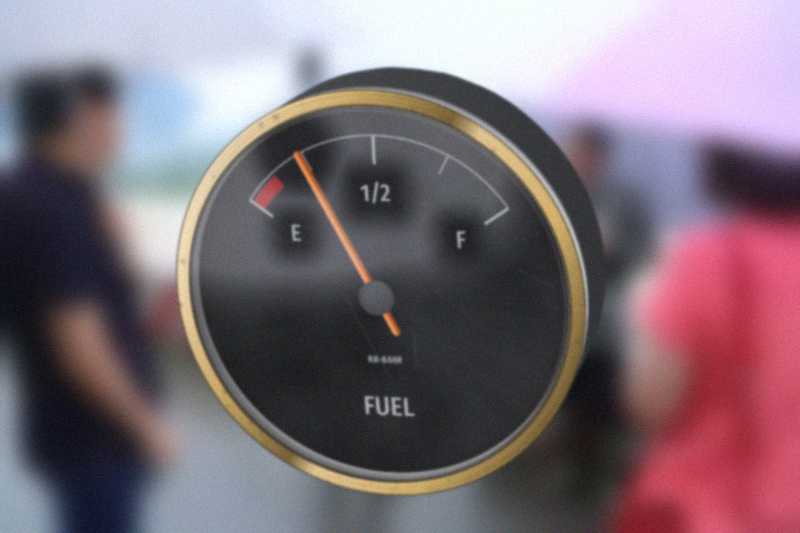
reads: value=0.25
